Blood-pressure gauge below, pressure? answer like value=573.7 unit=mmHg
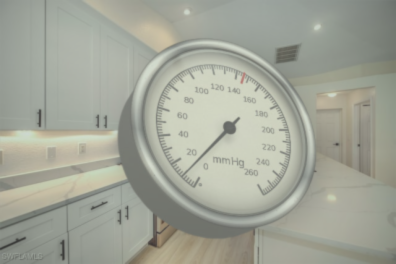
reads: value=10 unit=mmHg
